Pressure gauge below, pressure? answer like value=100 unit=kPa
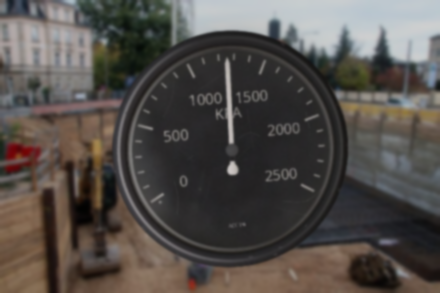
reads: value=1250 unit=kPa
